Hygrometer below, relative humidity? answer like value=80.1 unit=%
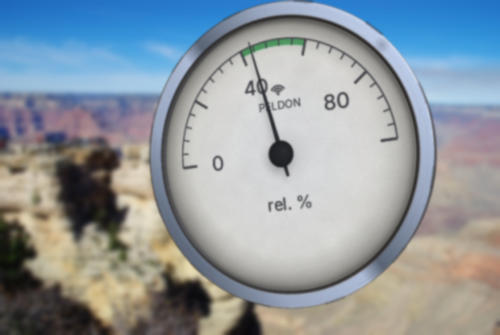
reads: value=44 unit=%
